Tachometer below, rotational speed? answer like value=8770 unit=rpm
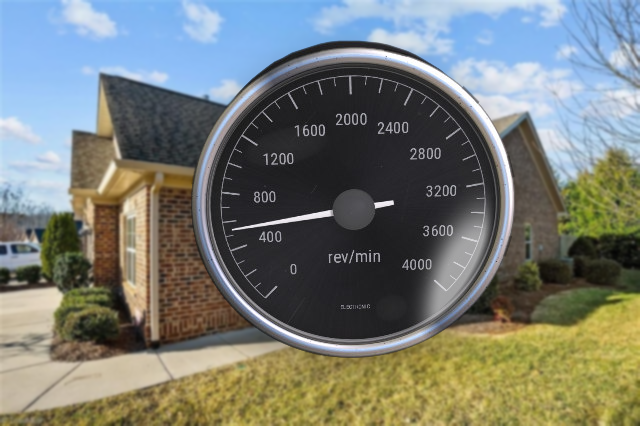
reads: value=550 unit=rpm
